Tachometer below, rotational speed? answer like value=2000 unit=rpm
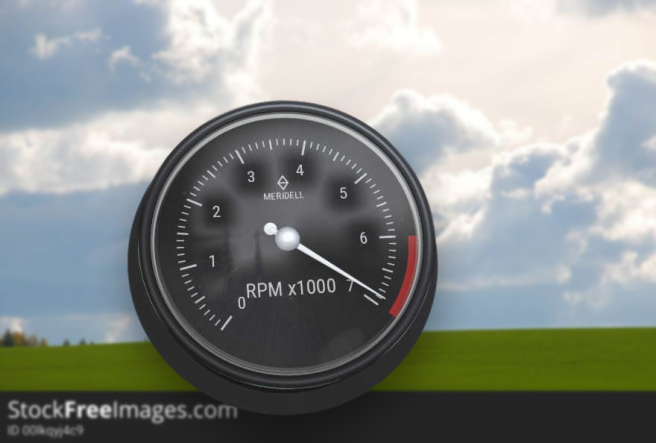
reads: value=6900 unit=rpm
